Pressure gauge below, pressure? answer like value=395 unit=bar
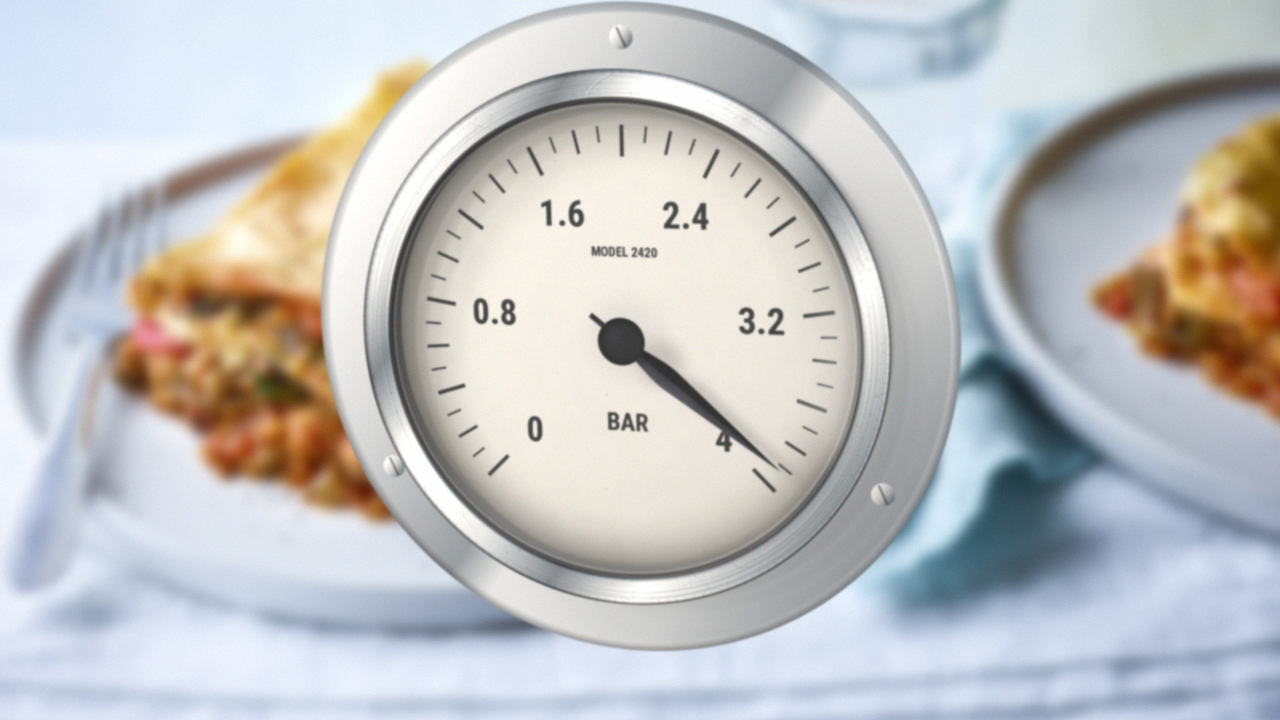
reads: value=3.9 unit=bar
